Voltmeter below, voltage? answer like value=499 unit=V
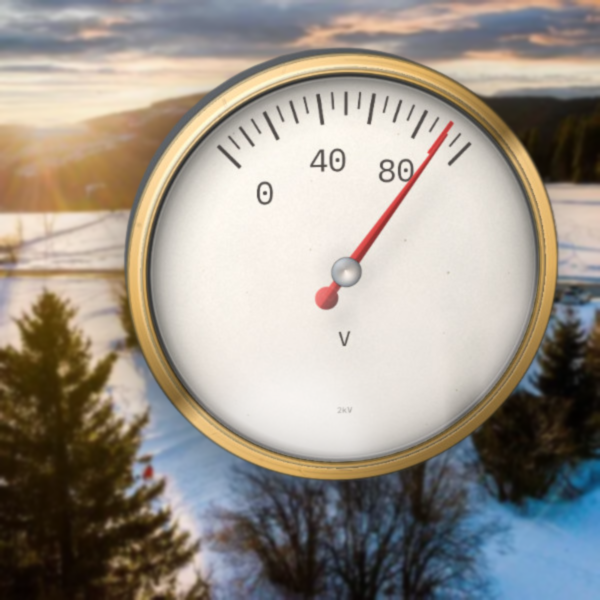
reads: value=90 unit=V
